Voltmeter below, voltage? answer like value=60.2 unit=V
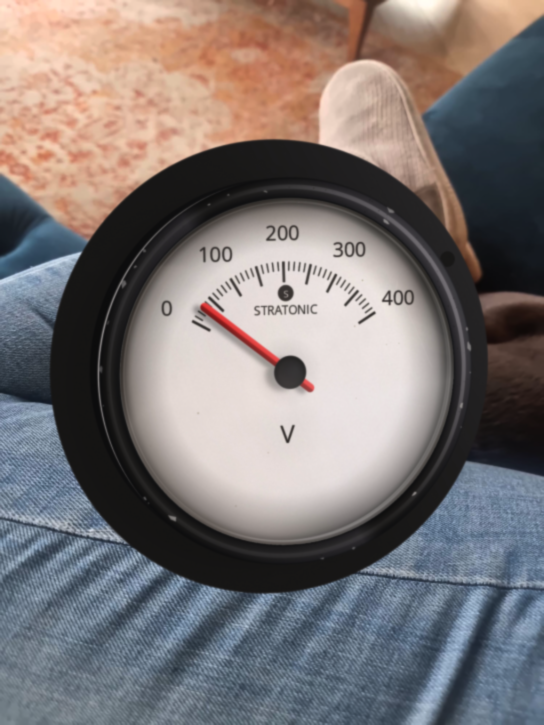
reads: value=30 unit=V
